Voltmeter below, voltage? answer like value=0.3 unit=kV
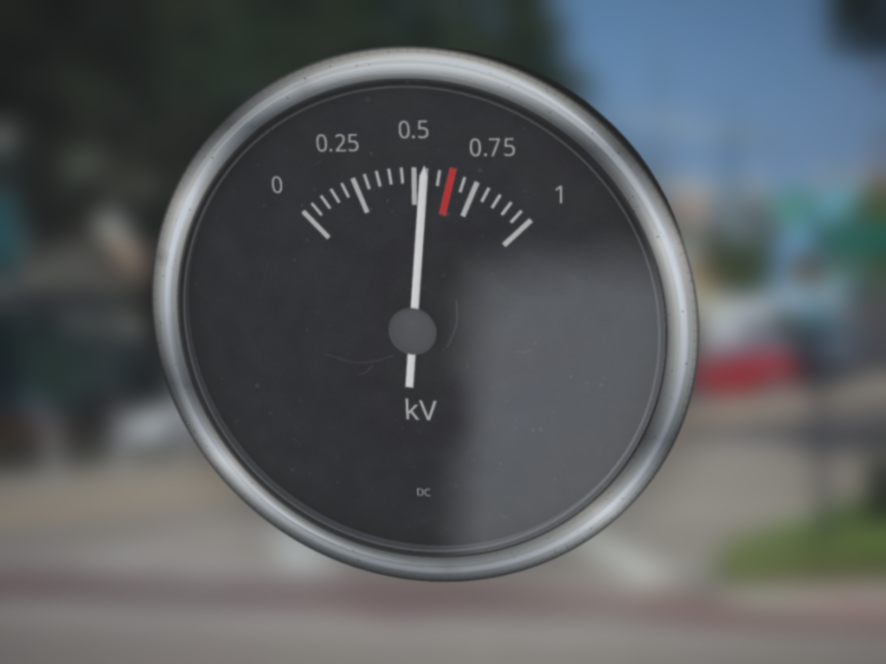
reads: value=0.55 unit=kV
